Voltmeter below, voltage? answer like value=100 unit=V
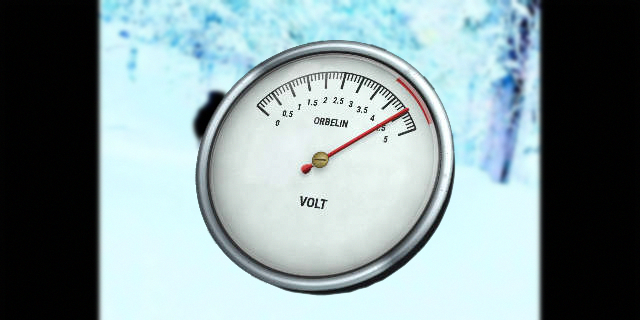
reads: value=4.5 unit=V
